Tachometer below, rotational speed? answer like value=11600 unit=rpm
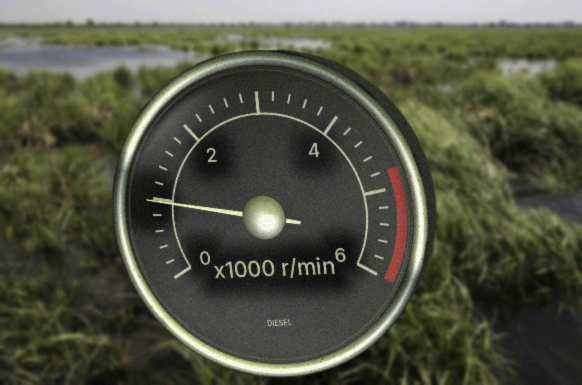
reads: value=1000 unit=rpm
